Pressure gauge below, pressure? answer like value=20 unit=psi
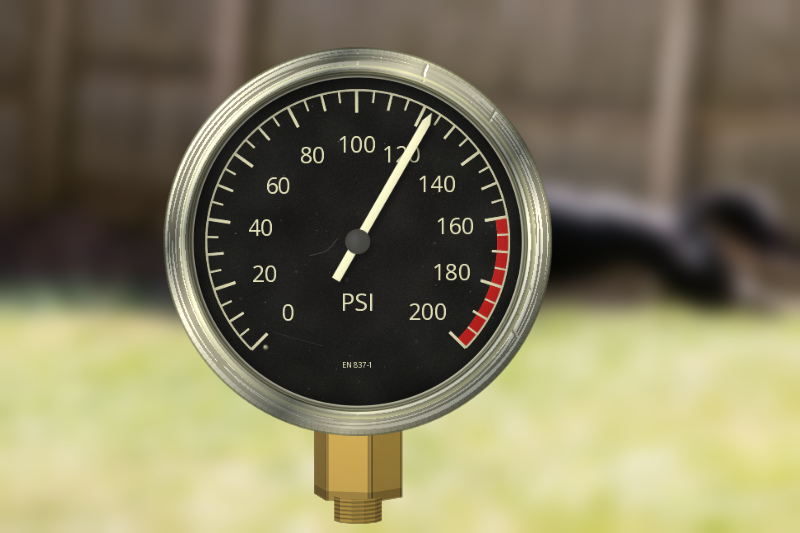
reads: value=122.5 unit=psi
